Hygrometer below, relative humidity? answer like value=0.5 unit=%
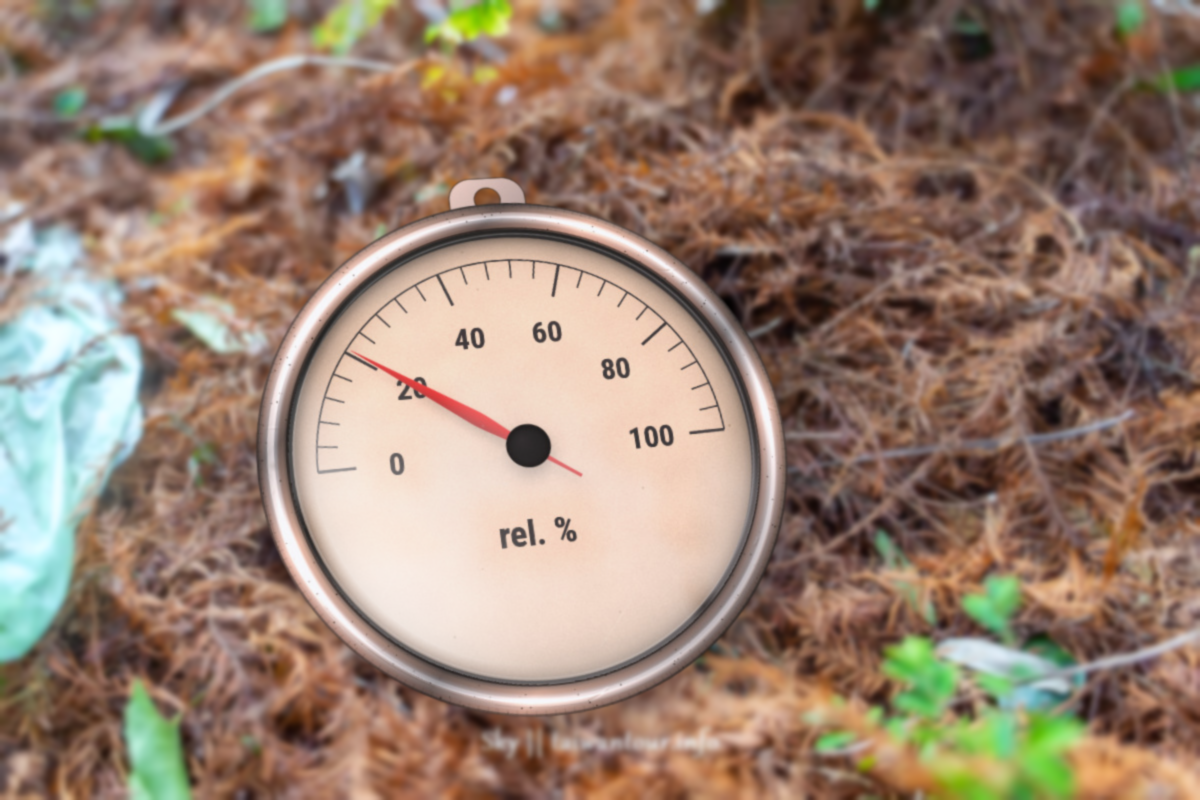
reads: value=20 unit=%
